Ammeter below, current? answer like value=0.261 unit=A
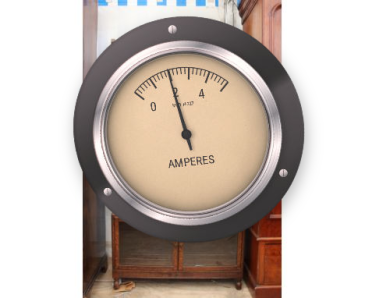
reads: value=2 unit=A
